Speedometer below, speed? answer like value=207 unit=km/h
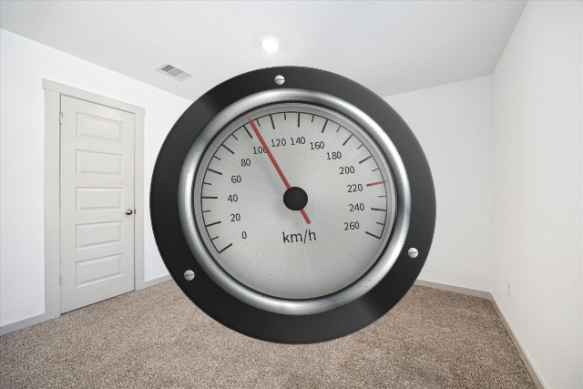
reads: value=105 unit=km/h
